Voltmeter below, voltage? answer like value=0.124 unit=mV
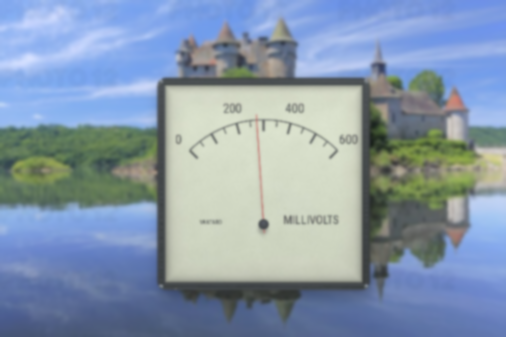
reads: value=275 unit=mV
